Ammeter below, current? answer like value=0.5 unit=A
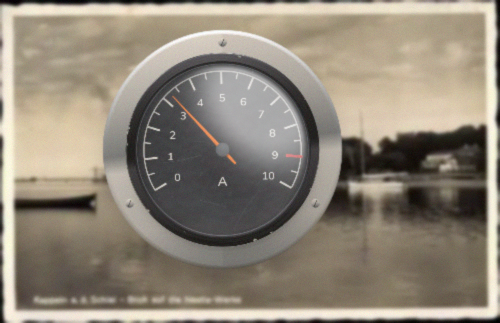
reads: value=3.25 unit=A
